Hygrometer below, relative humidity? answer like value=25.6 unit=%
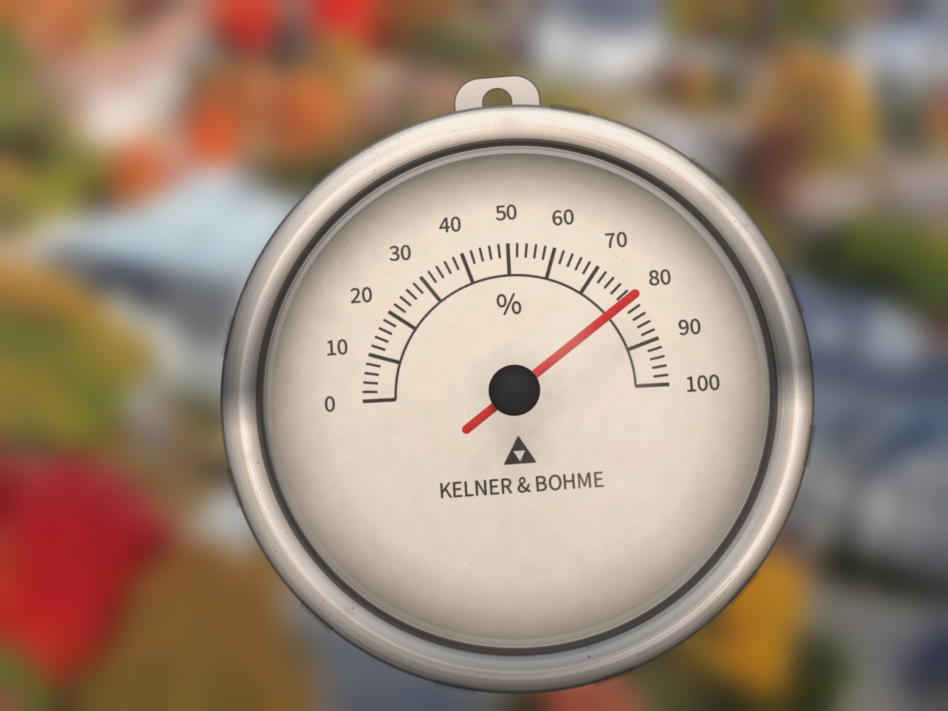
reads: value=80 unit=%
